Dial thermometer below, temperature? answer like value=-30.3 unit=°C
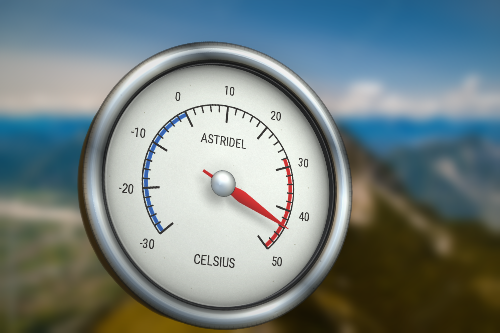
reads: value=44 unit=°C
